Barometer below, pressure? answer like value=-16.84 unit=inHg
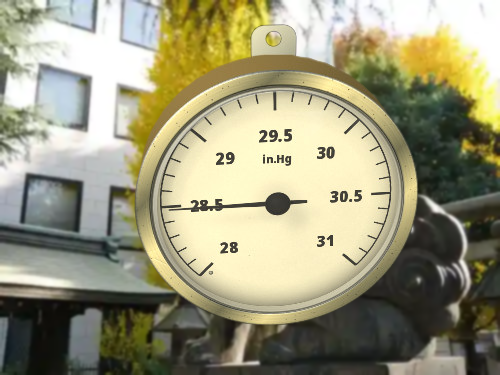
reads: value=28.5 unit=inHg
